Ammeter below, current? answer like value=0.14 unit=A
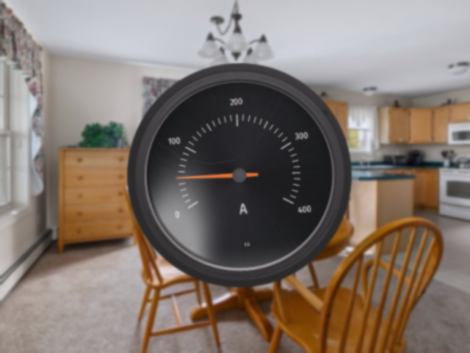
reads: value=50 unit=A
